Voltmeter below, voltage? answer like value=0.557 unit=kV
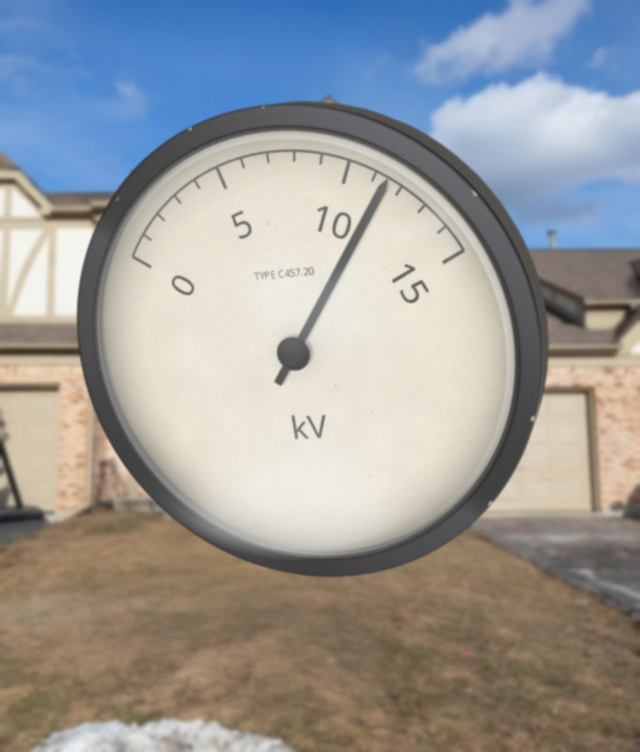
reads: value=11.5 unit=kV
